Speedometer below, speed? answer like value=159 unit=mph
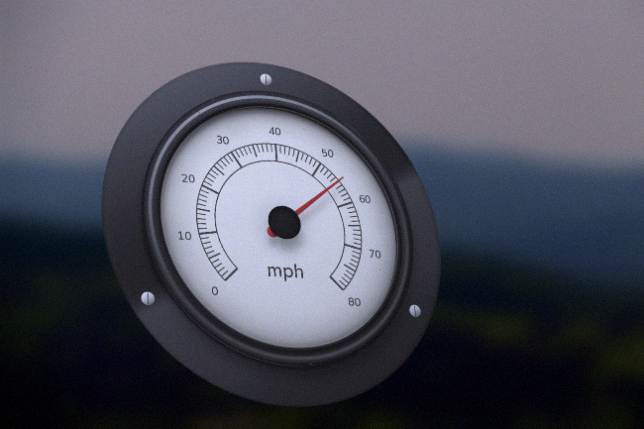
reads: value=55 unit=mph
